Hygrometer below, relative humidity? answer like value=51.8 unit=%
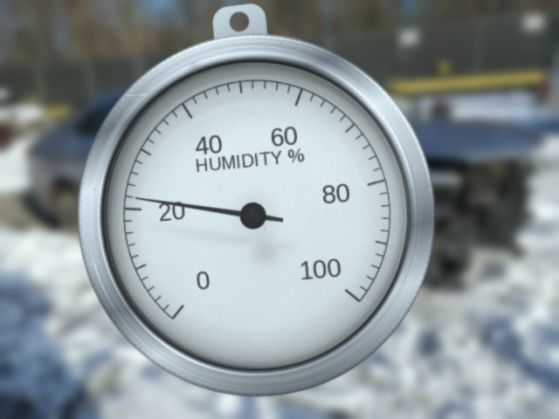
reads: value=22 unit=%
